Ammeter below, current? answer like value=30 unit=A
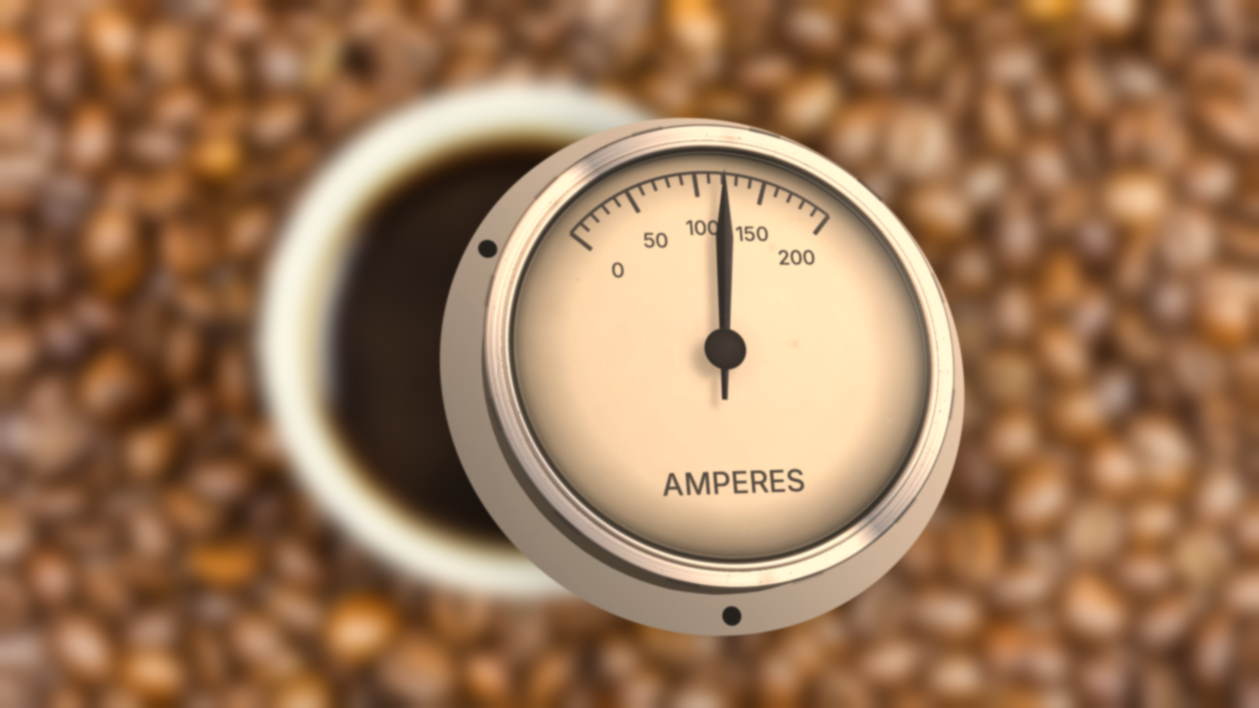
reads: value=120 unit=A
